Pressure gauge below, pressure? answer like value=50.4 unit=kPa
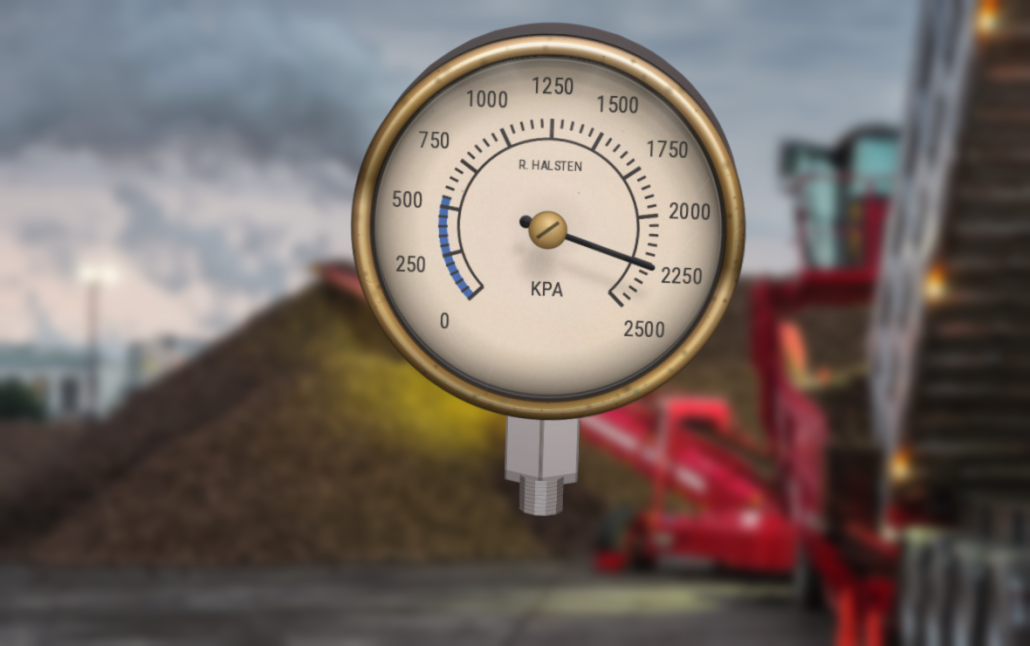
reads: value=2250 unit=kPa
